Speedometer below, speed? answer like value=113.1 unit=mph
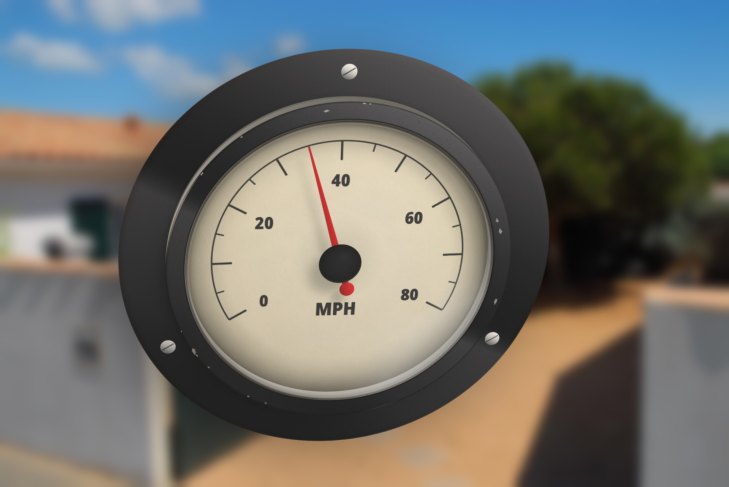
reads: value=35 unit=mph
